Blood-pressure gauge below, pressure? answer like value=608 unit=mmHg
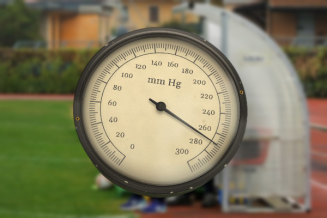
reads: value=270 unit=mmHg
